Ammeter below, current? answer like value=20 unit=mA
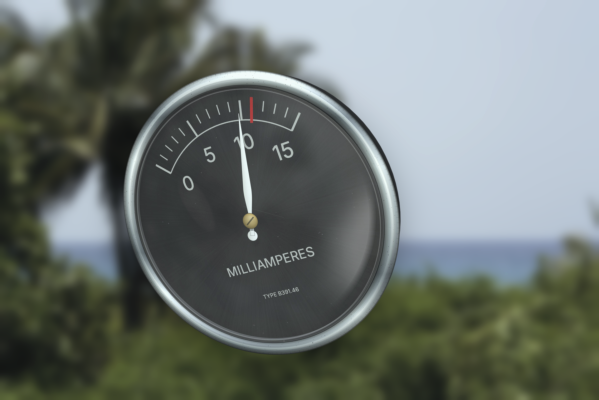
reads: value=10 unit=mA
